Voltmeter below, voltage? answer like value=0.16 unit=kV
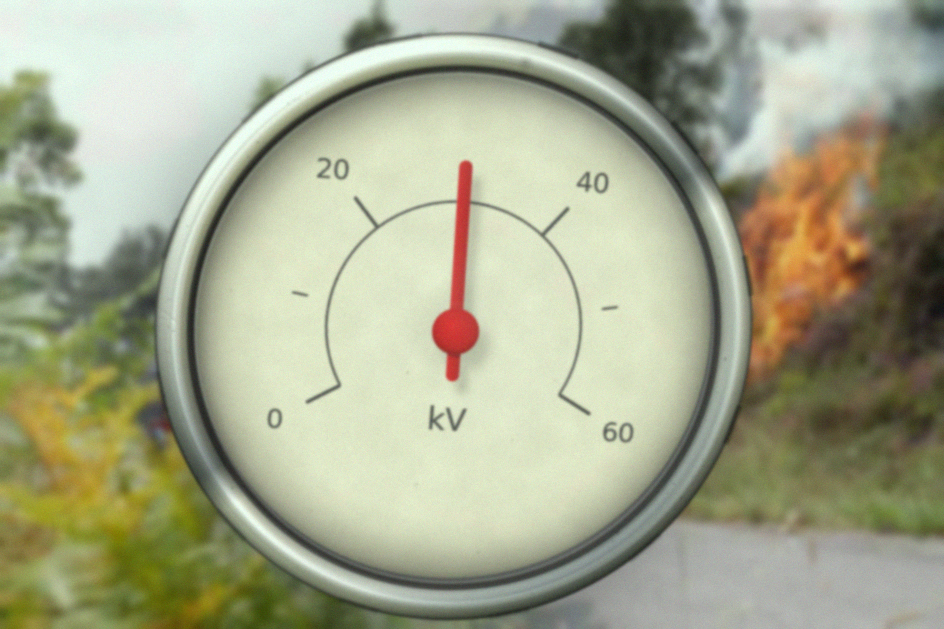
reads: value=30 unit=kV
